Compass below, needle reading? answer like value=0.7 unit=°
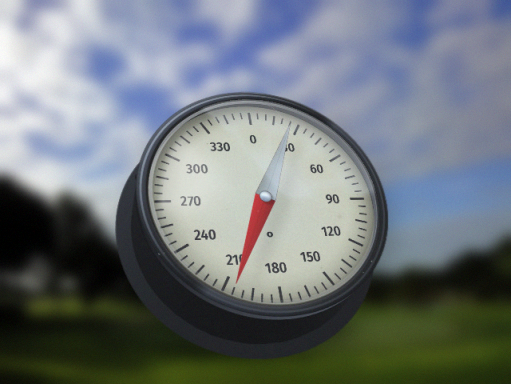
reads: value=205 unit=°
